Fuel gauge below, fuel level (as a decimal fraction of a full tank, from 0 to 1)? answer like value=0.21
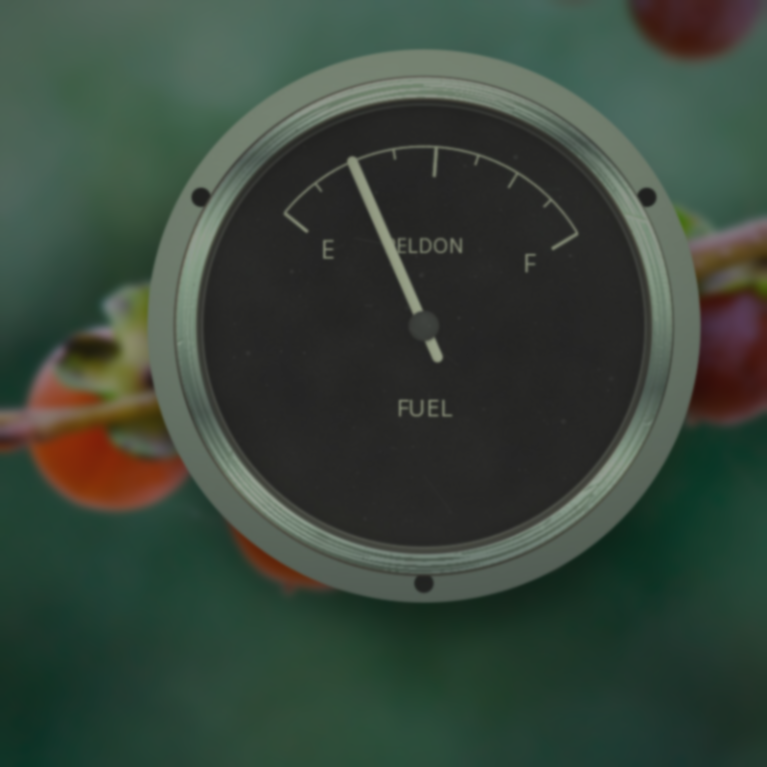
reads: value=0.25
